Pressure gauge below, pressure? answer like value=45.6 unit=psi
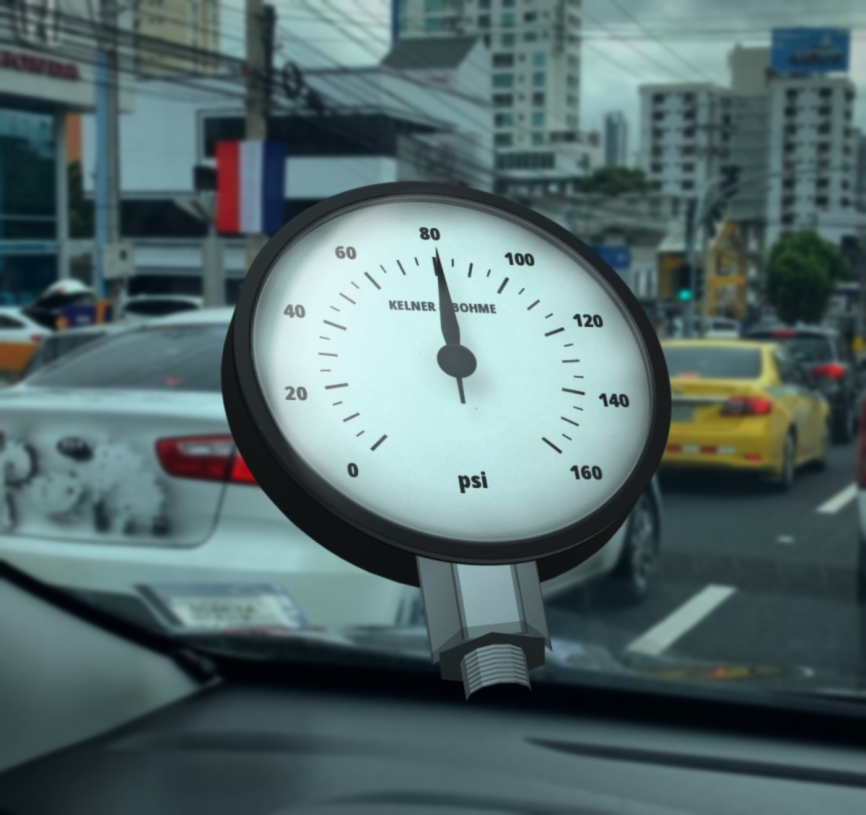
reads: value=80 unit=psi
